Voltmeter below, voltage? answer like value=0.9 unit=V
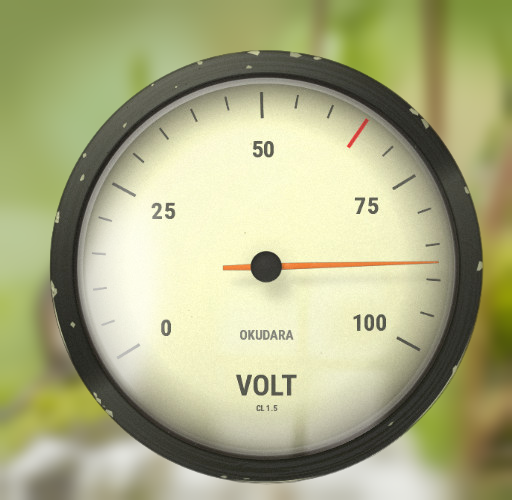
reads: value=87.5 unit=V
